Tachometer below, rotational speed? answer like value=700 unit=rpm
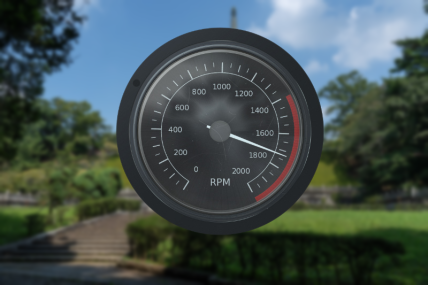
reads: value=1725 unit=rpm
